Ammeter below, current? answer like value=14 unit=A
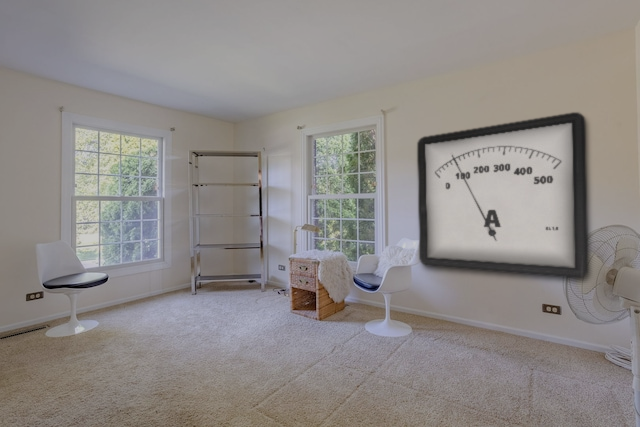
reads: value=100 unit=A
